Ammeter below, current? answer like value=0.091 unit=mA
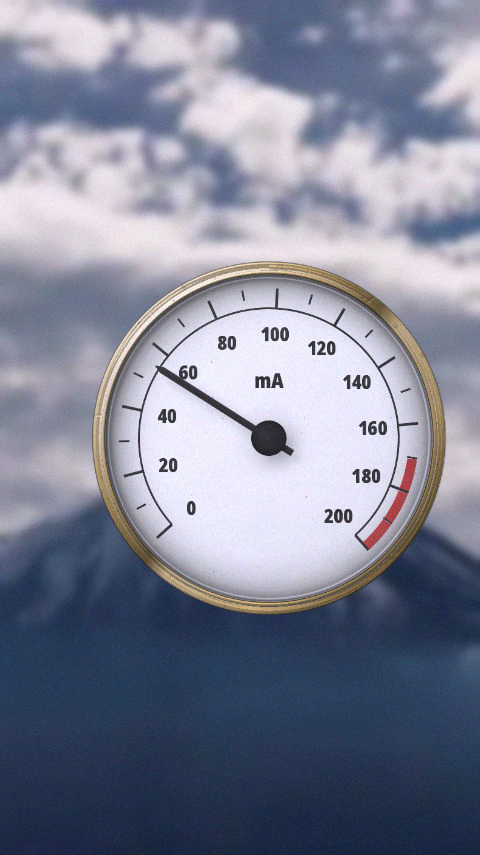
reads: value=55 unit=mA
